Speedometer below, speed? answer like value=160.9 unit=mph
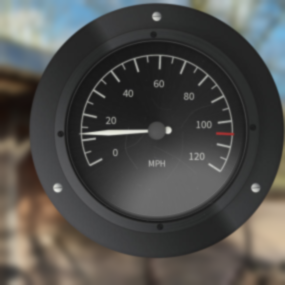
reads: value=12.5 unit=mph
